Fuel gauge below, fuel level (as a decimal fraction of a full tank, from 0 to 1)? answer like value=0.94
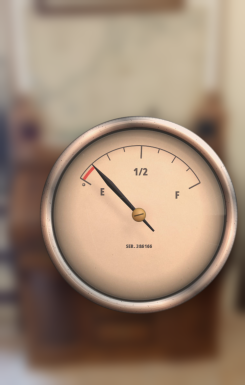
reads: value=0.125
